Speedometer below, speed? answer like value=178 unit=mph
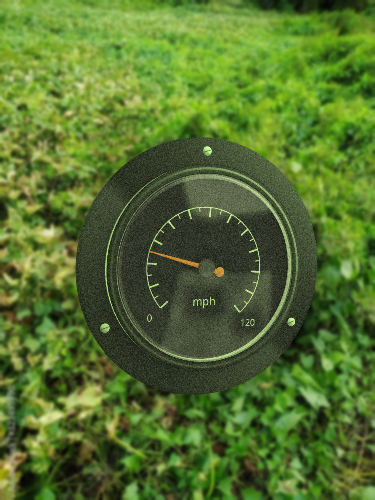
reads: value=25 unit=mph
